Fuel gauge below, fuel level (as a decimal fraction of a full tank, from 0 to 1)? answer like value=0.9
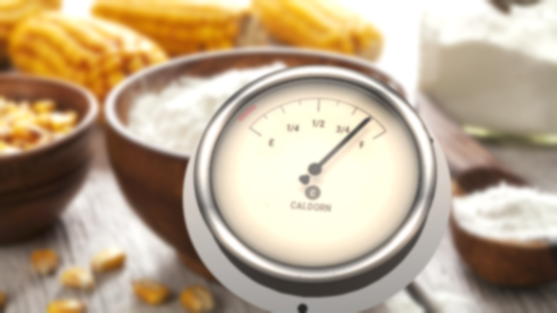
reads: value=0.875
